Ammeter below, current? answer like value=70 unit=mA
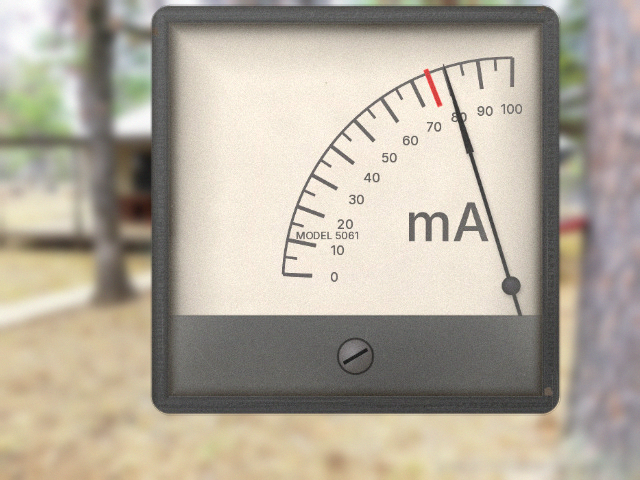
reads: value=80 unit=mA
